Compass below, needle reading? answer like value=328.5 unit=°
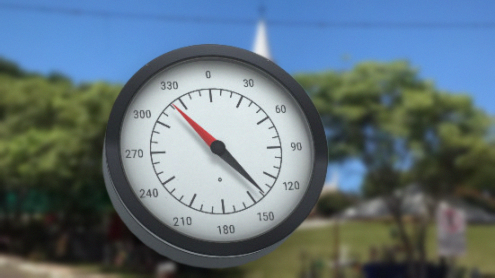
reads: value=320 unit=°
